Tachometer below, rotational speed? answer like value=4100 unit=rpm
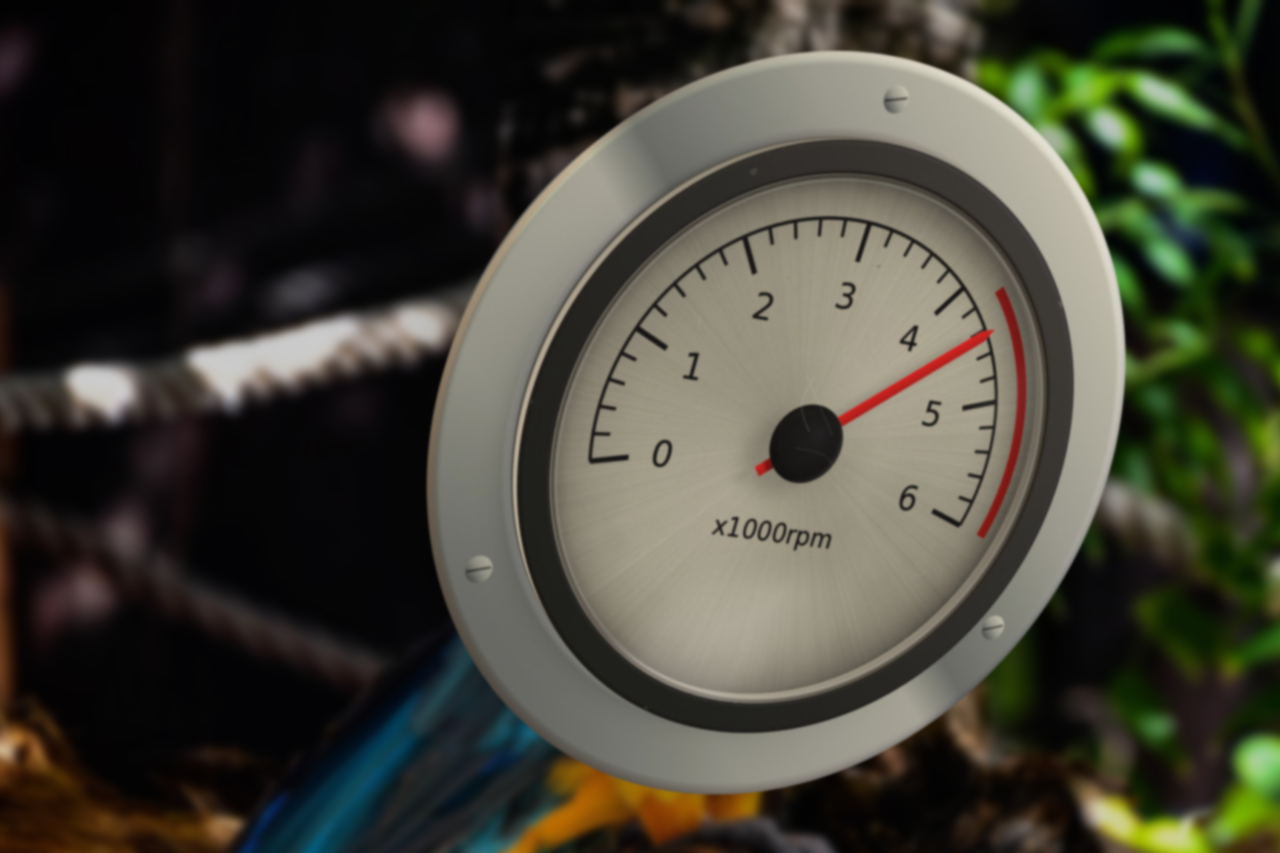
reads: value=4400 unit=rpm
